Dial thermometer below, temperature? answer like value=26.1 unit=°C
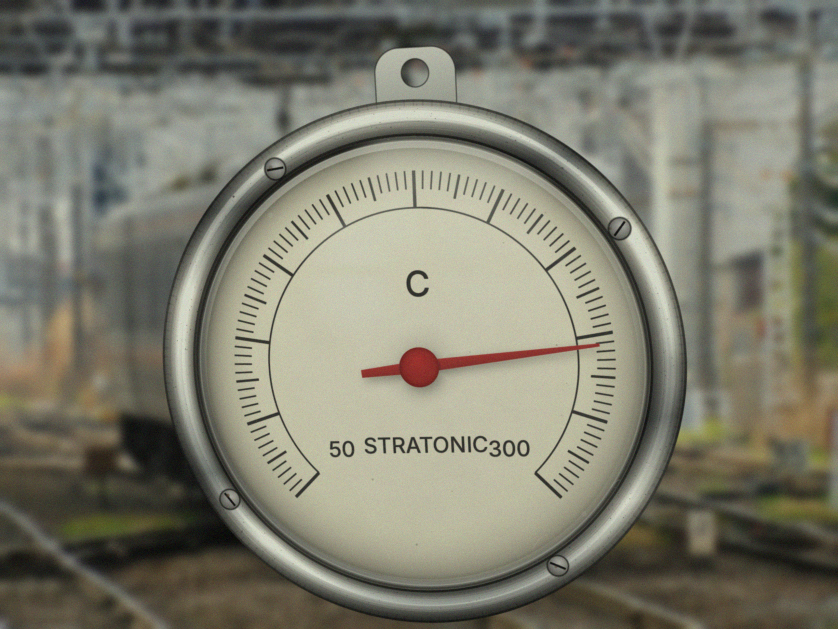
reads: value=252.5 unit=°C
